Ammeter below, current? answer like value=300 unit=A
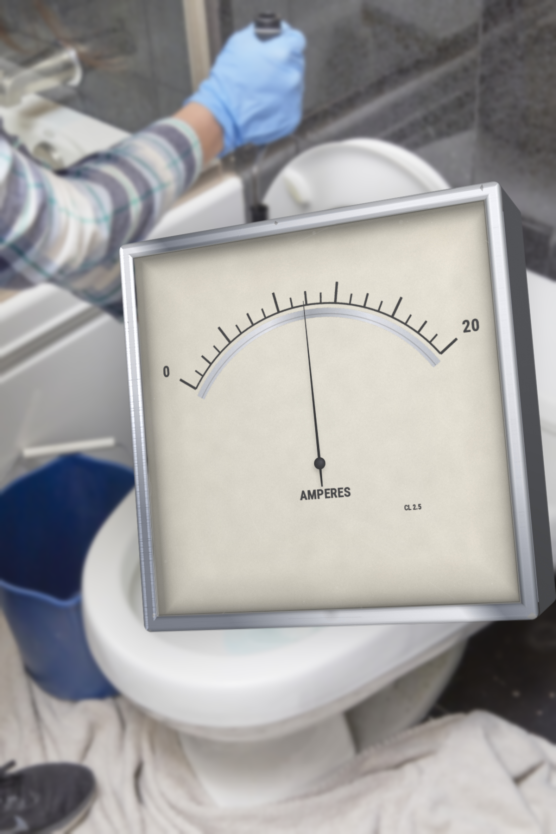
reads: value=10 unit=A
